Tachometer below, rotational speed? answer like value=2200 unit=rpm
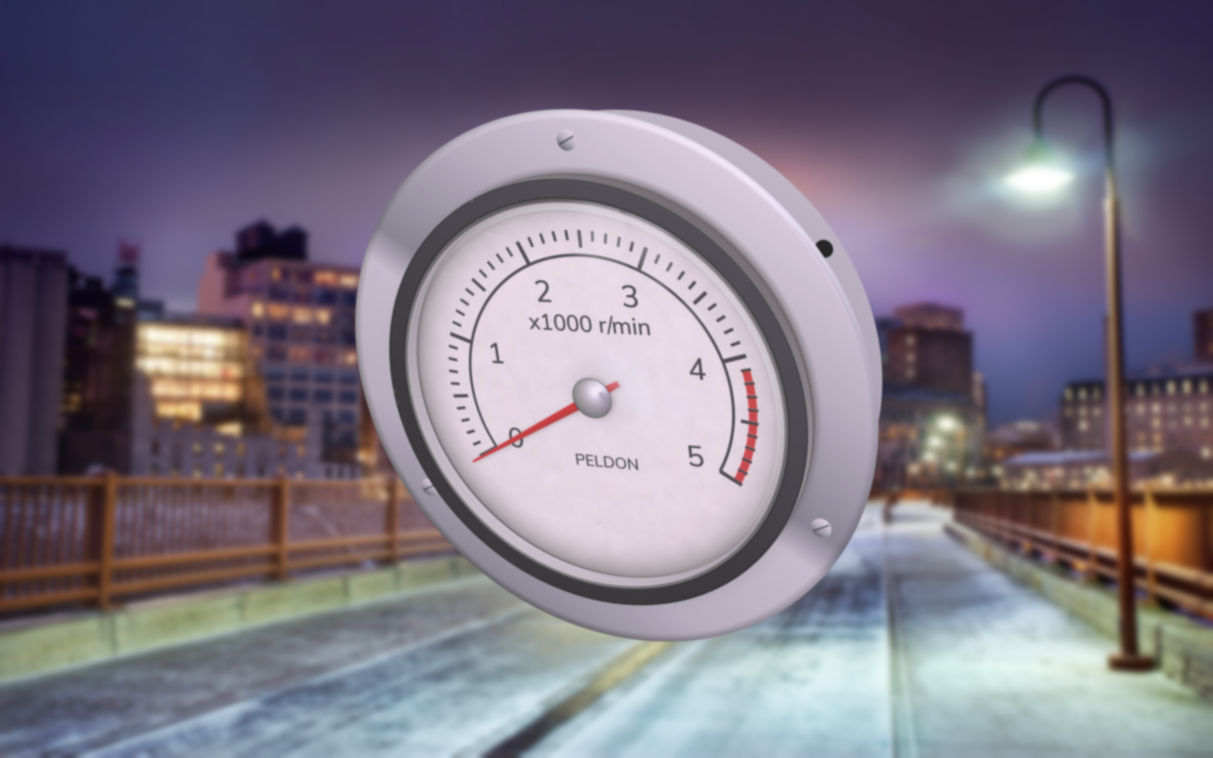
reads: value=0 unit=rpm
